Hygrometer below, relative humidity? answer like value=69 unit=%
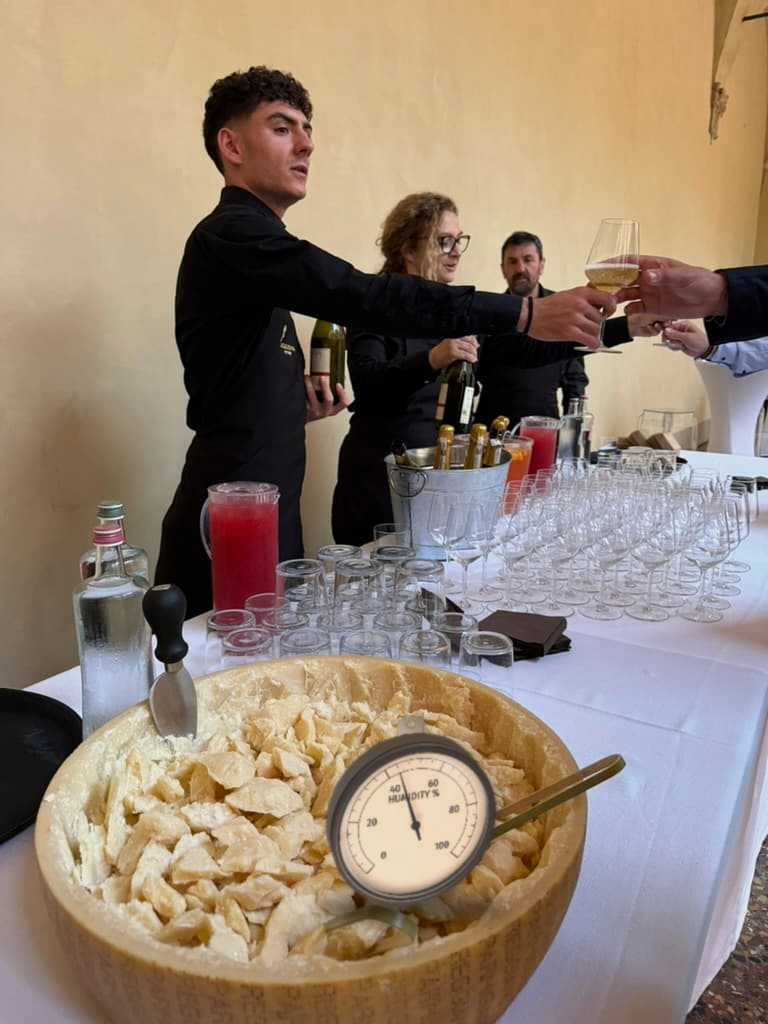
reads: value=44 unit=%
